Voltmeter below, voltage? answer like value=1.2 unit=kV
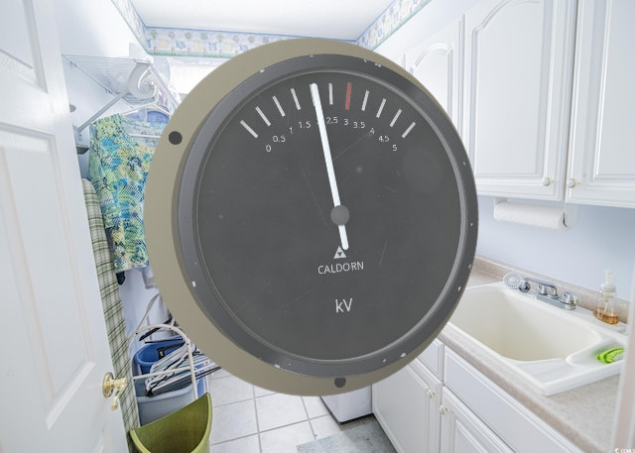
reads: value=2 unit=kV
